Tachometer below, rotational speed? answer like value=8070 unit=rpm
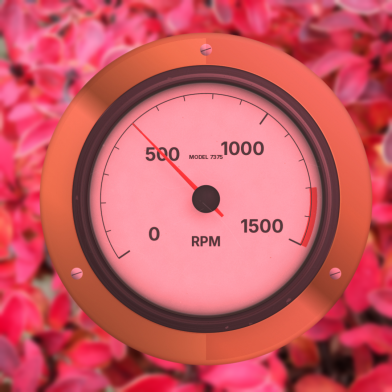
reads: value=500 unit=rpm
